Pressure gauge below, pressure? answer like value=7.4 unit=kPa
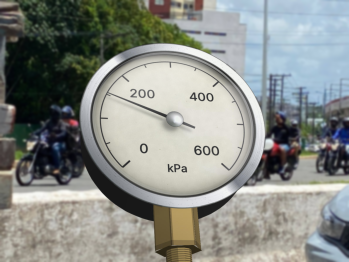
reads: value=150 unit=kPa
